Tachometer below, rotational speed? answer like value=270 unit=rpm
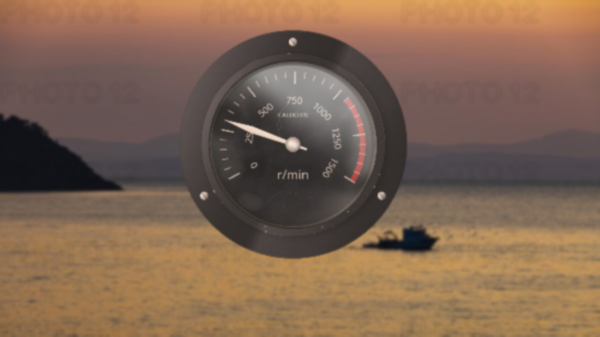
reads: value=300 unit=rpm
